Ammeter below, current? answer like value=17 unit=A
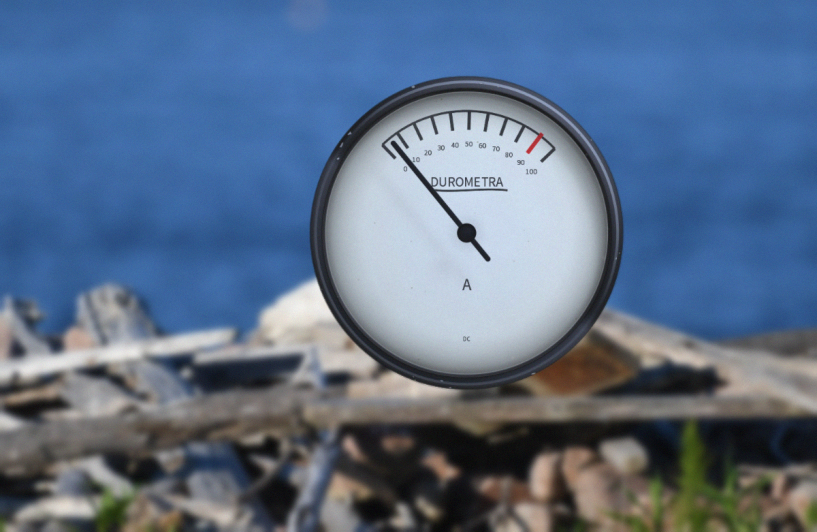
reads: value=5 unit=A
